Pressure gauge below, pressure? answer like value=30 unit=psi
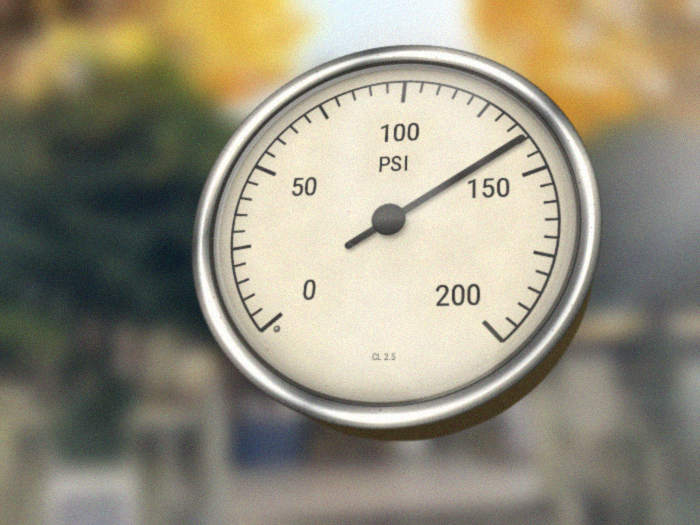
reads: value=140 unit=psi
